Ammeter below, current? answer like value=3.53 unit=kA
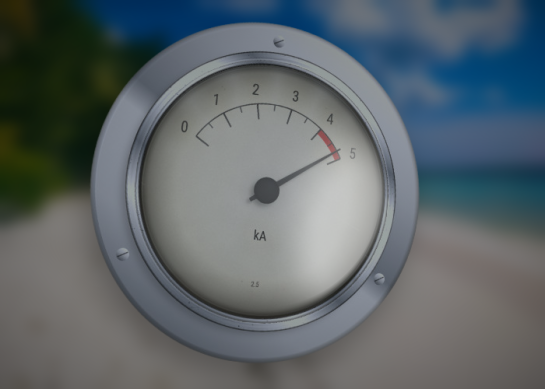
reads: value=4.75 unit=kA
